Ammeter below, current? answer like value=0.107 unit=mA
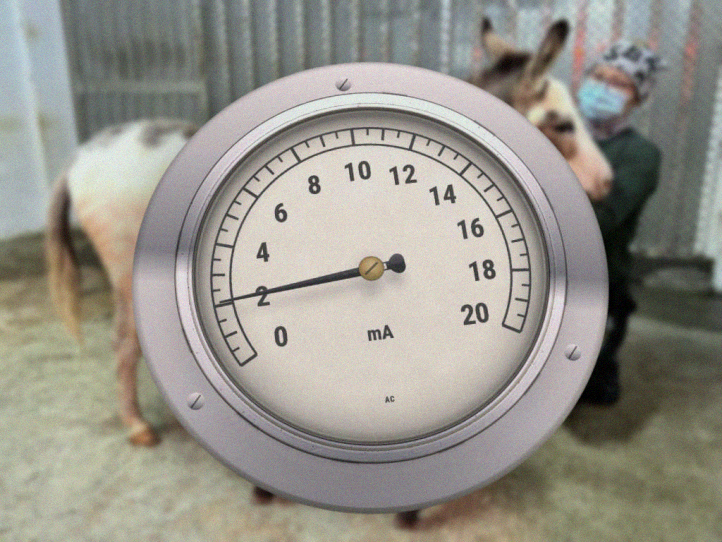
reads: value=2 unit=mA
